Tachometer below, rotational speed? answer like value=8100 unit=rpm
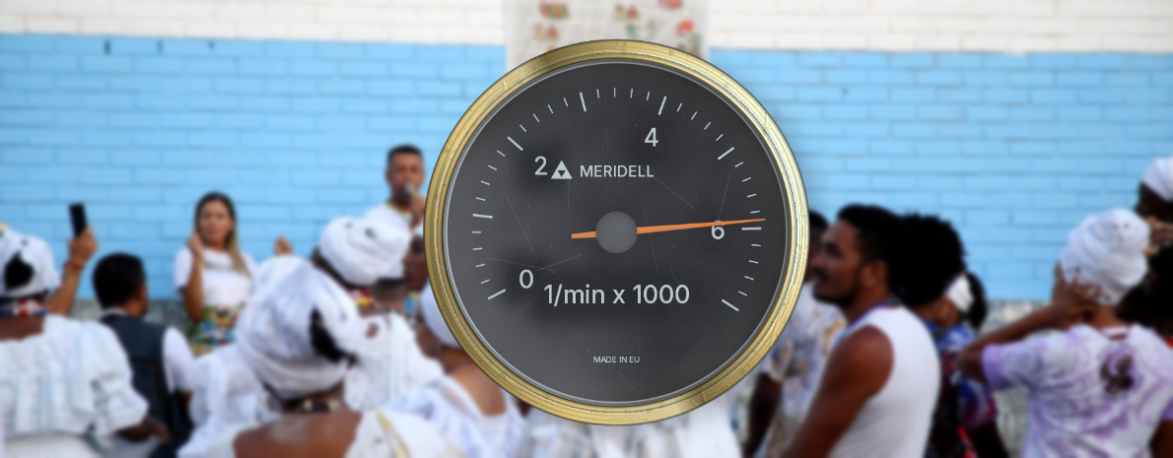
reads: value=5900 unit=rpm
